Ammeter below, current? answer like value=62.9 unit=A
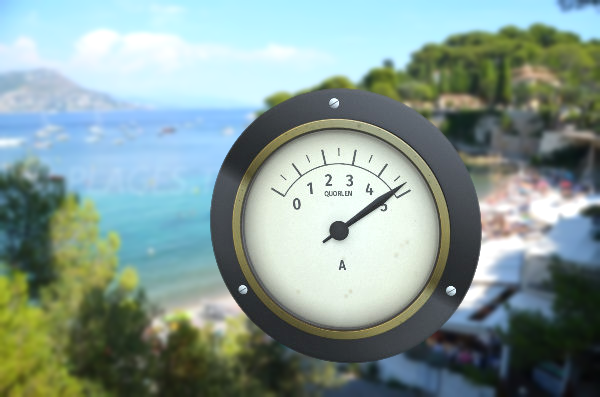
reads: value=4.75 unit=A
